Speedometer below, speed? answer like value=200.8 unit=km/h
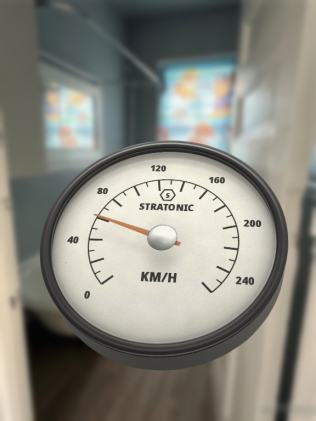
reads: value=60 unit=km/h
